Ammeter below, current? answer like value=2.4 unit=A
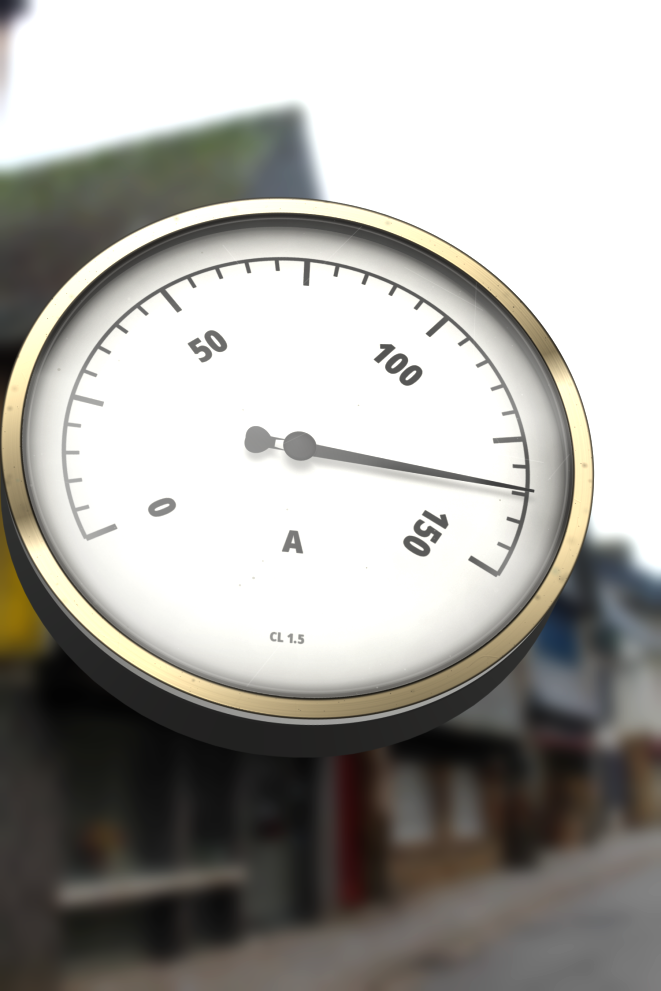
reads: value=135 unit=A
